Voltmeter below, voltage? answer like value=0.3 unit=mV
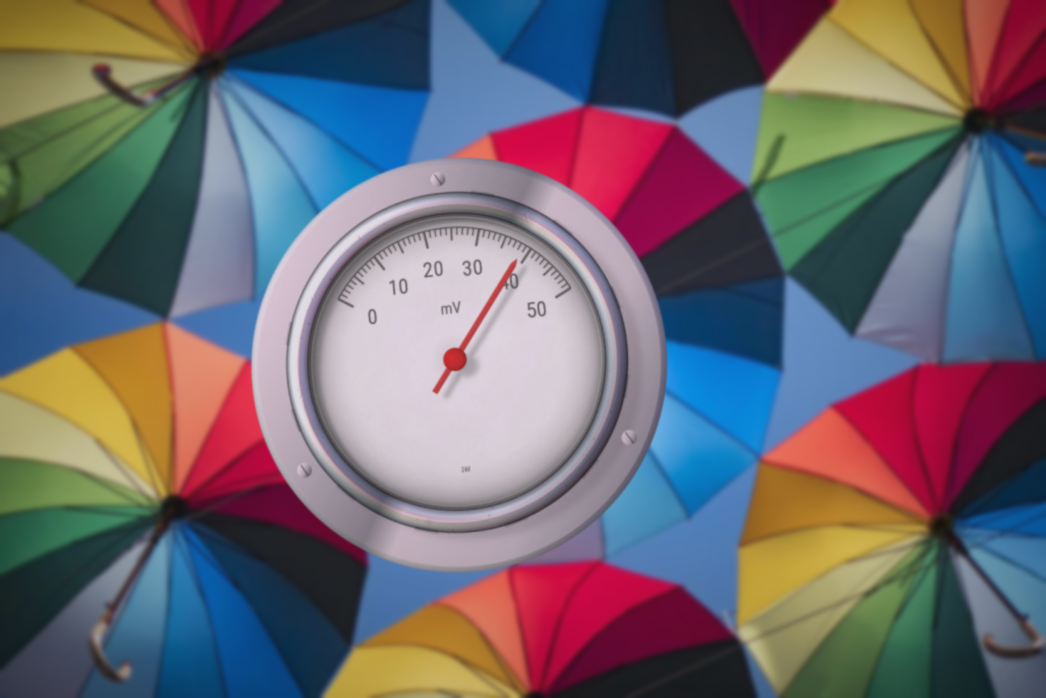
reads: value=39 unit=mV
